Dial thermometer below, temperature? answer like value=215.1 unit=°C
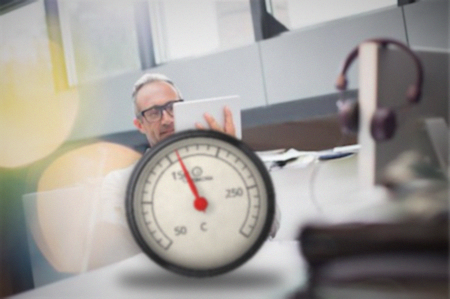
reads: value=160 unit=°C
